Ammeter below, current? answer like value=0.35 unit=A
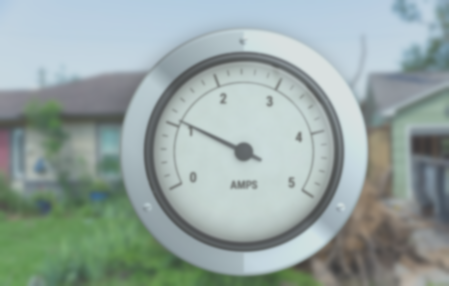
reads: value=1.1 unit=A
